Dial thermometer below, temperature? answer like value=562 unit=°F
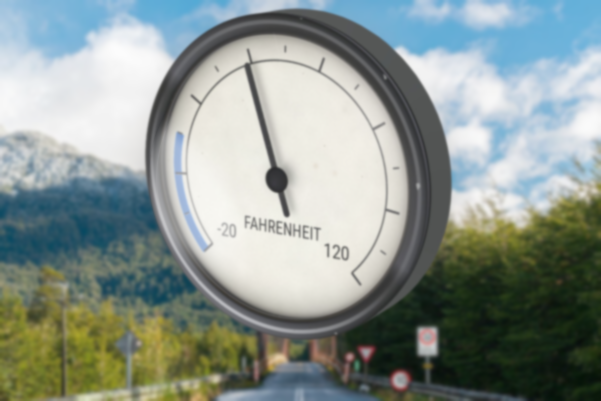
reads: value=40 unit=°F
